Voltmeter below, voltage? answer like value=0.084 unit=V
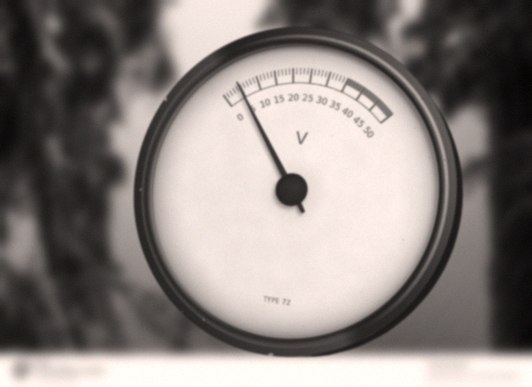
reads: value=5 unit=V
